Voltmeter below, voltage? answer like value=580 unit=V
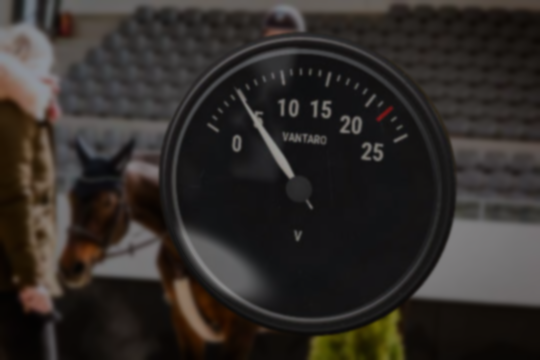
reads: value=5 unit=V
